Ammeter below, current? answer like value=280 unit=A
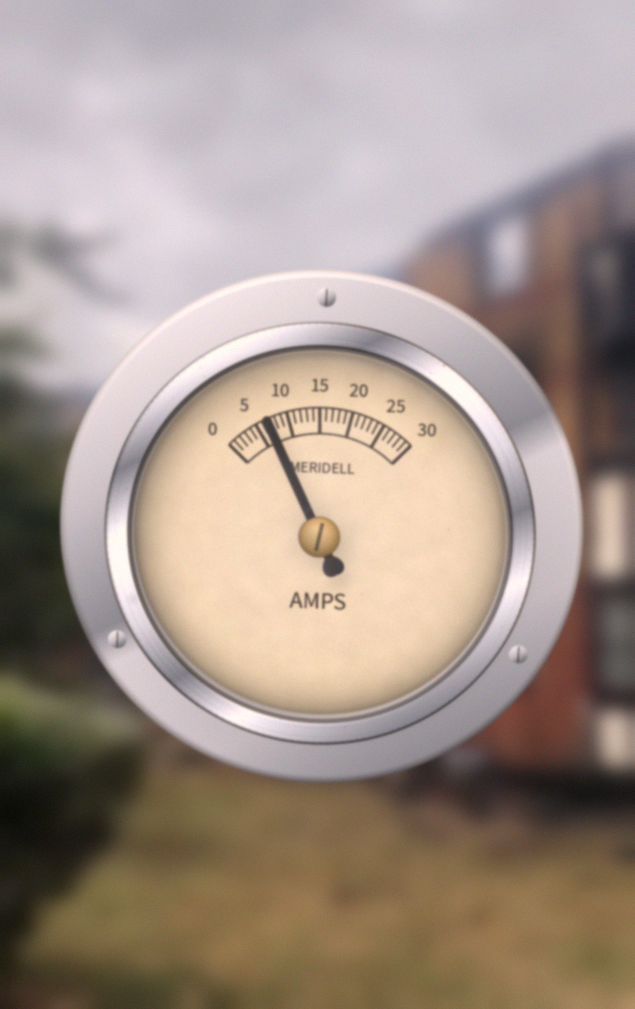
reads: value=7 unit=A
